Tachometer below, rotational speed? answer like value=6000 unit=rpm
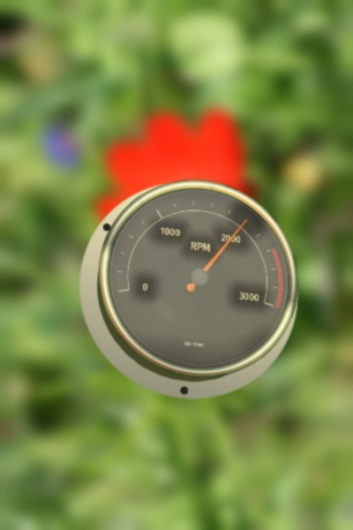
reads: value=2000 unit=rpm
